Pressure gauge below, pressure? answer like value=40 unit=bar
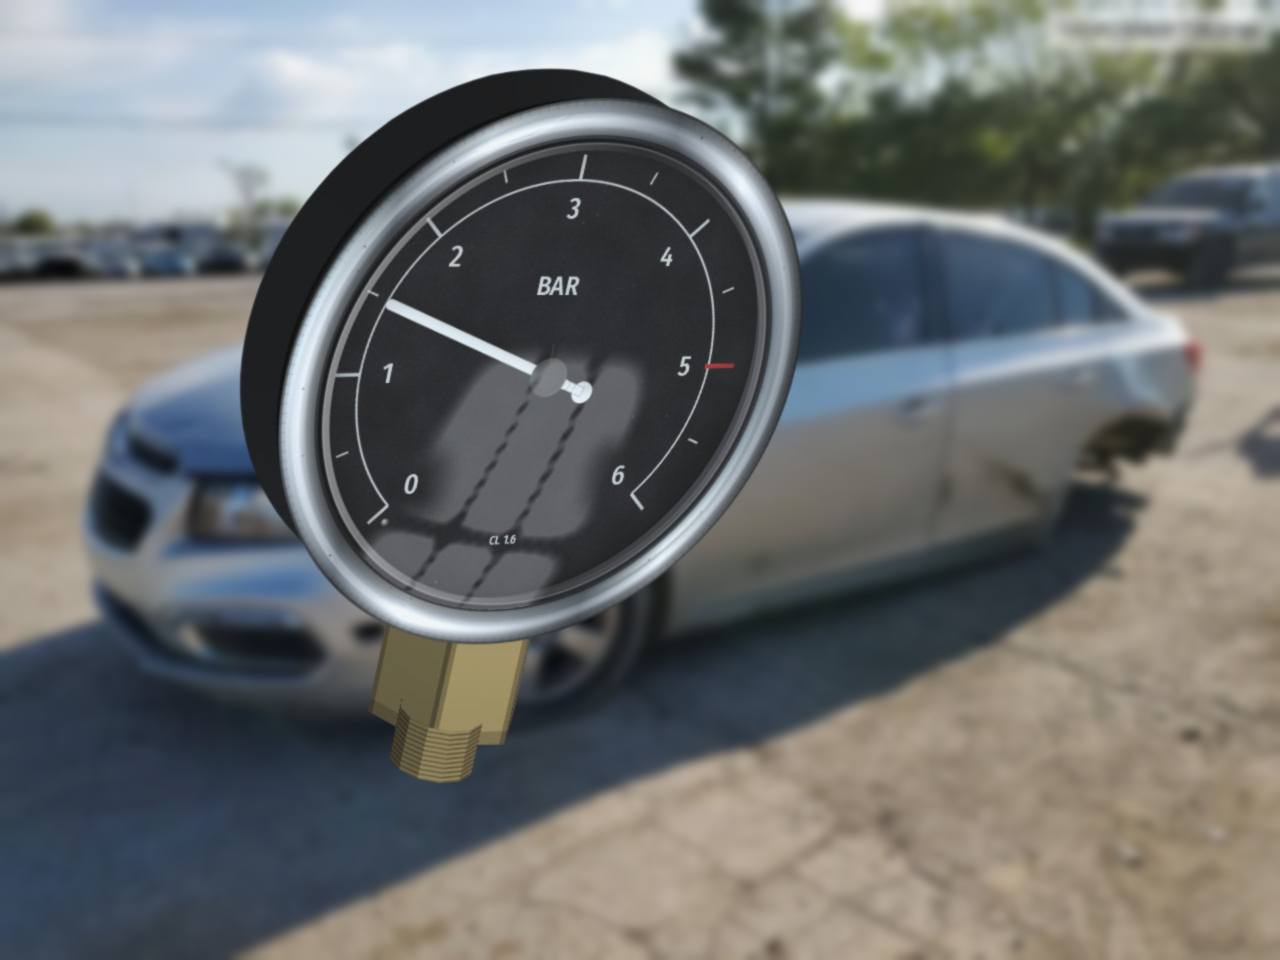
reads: value=1.5 unit=bar
